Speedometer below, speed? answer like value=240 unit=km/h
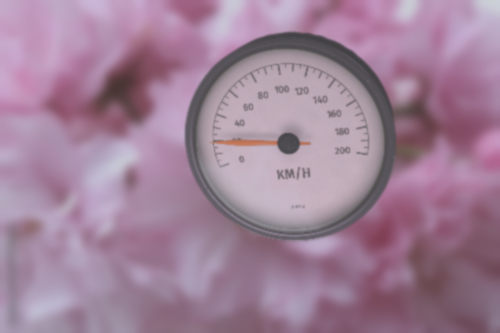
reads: value=20 unit=km/h
